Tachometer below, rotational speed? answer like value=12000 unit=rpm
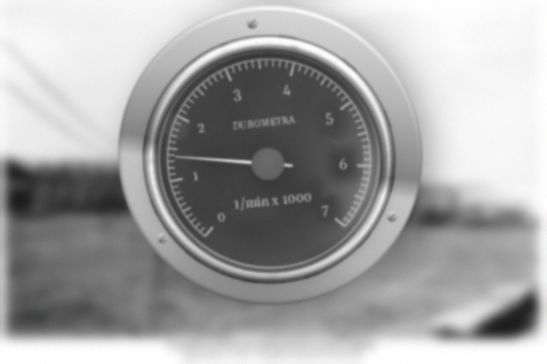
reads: value=1400 unit=rpm
